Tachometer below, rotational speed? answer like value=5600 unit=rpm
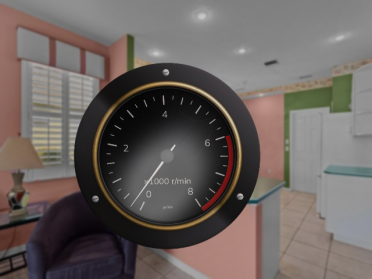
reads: value=250 unit=rpm
